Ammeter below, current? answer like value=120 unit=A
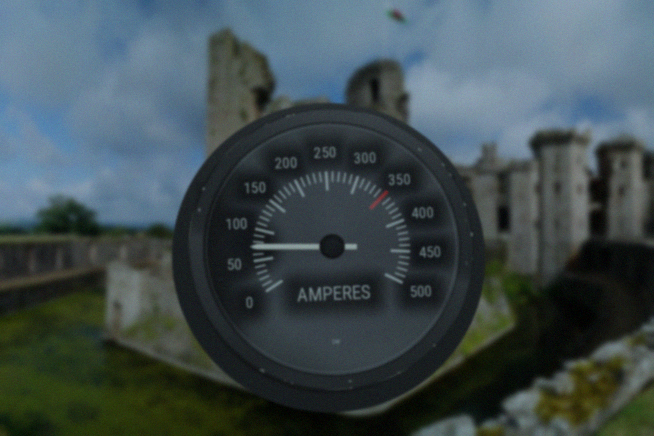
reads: value=70 unit=A
